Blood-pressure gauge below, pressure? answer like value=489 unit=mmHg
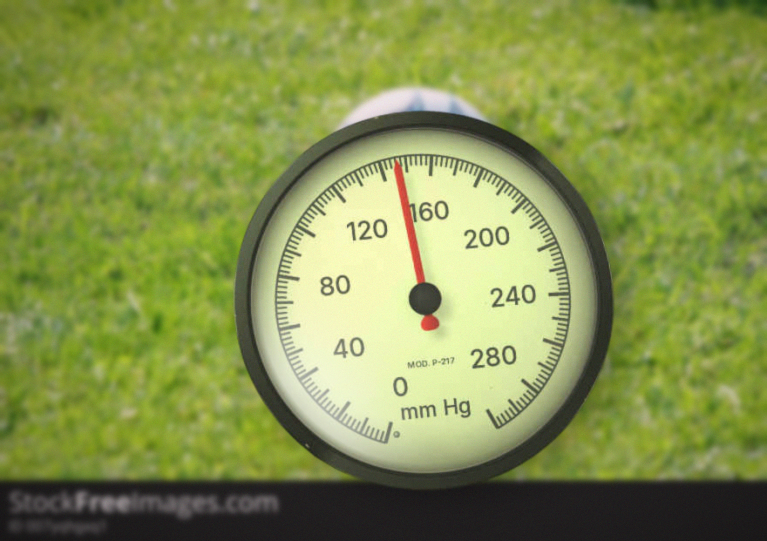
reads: value=146 unit=mmHg
